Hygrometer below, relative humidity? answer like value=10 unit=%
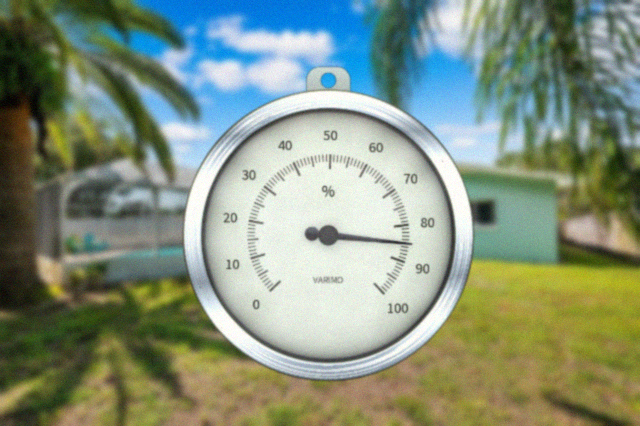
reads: value=85 unit=%
